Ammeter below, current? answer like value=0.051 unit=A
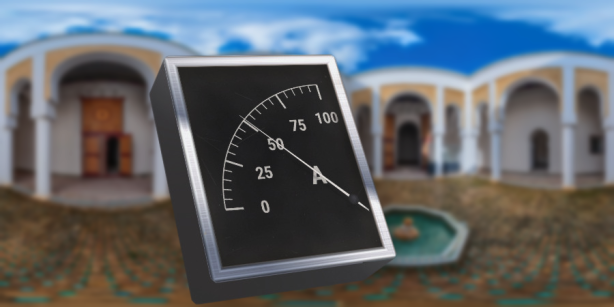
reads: value=50 unit=A
